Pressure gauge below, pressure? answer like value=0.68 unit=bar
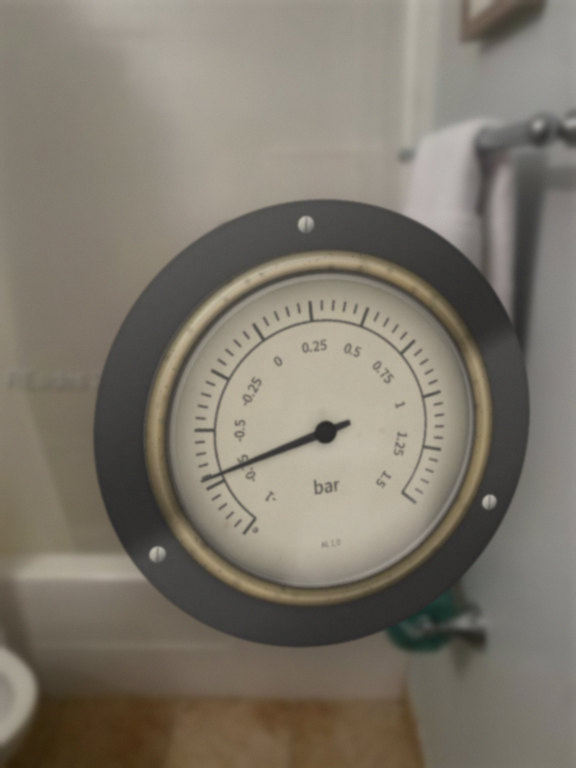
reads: value=-0.7 unit=bar
